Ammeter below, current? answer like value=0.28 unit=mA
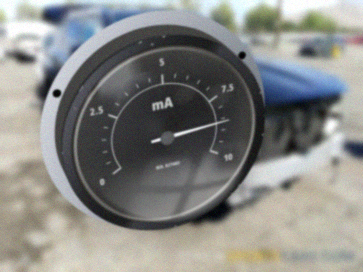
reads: value=8.5 unit=mA
